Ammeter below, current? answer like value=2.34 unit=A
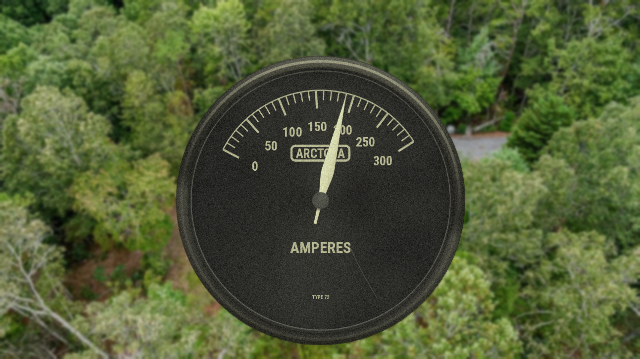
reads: value=190 unit=A
